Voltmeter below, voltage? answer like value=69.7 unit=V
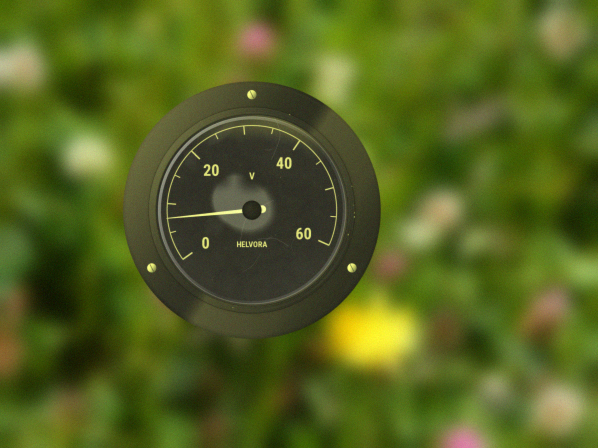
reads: value=7.5 unit=V
